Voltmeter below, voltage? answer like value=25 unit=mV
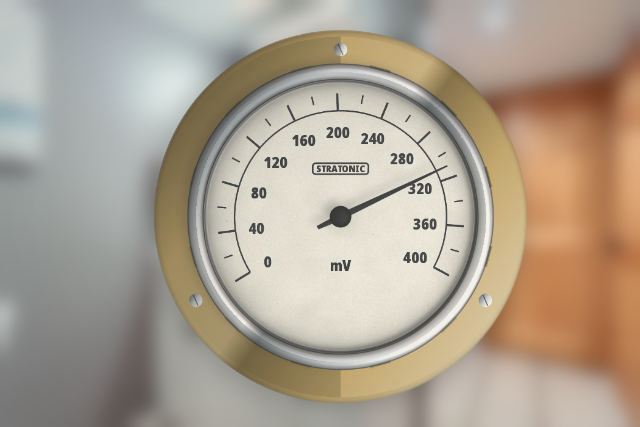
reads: value=310 unit=mV
